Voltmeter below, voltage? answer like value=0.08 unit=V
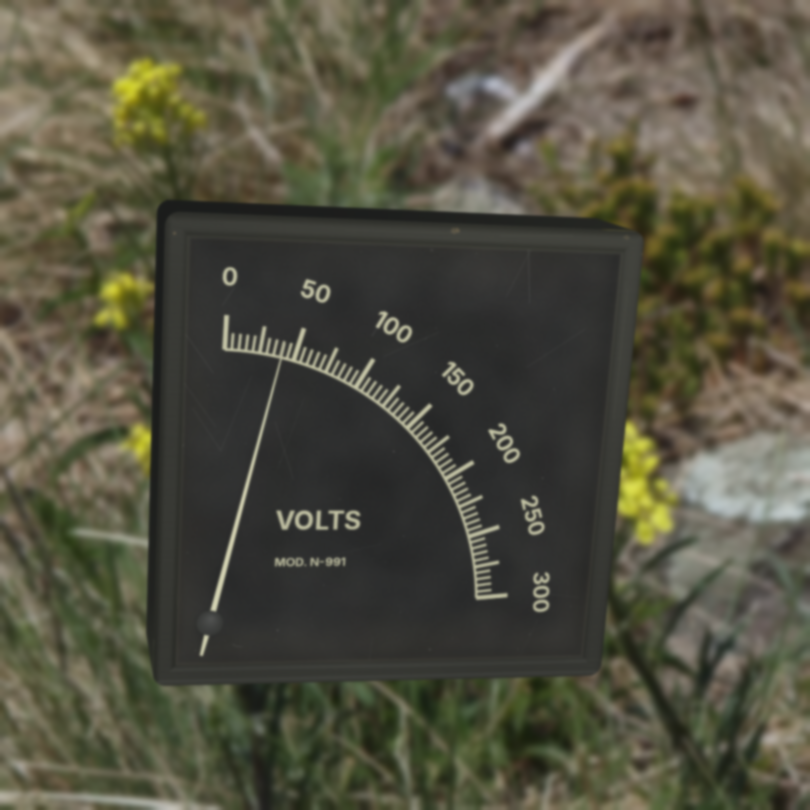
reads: value=40 unit=V
